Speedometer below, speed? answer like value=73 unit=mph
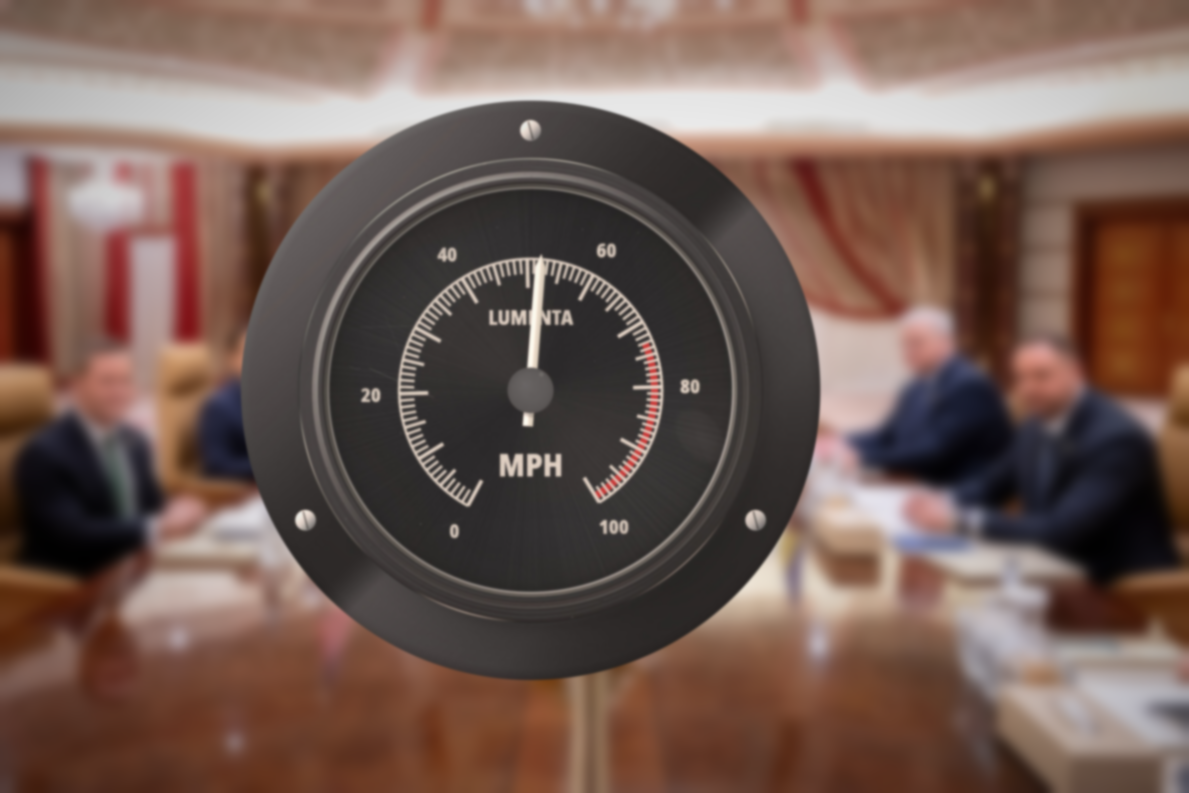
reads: value=52 unit=mph
